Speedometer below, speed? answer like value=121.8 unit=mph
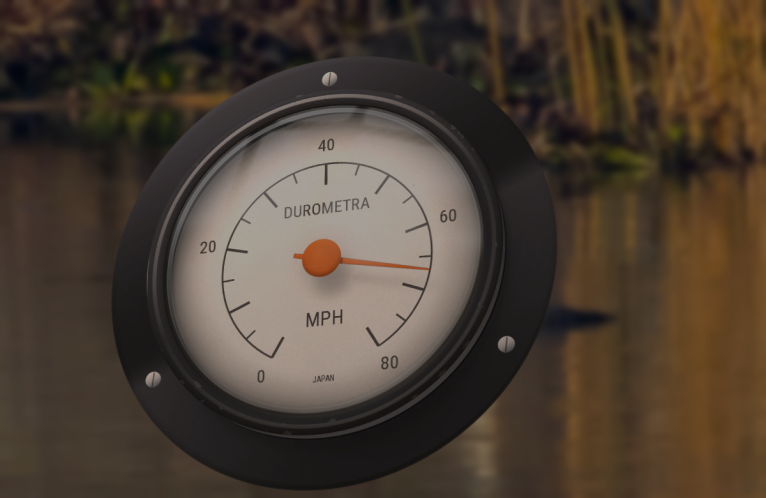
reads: value=67.5 unit=mph
